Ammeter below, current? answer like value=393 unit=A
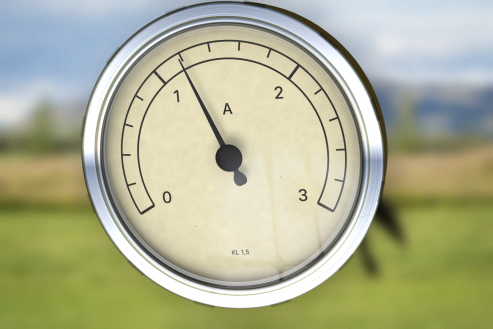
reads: value=1.2 unit=A
